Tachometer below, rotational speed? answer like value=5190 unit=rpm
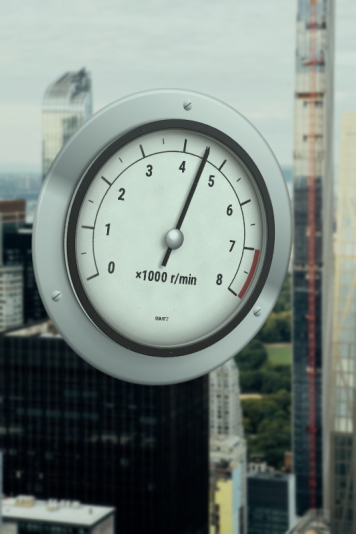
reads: value=4500 unit=rpm
